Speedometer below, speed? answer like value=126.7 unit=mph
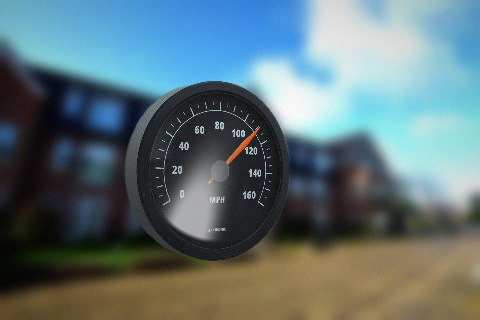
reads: value=110 unit=mph
